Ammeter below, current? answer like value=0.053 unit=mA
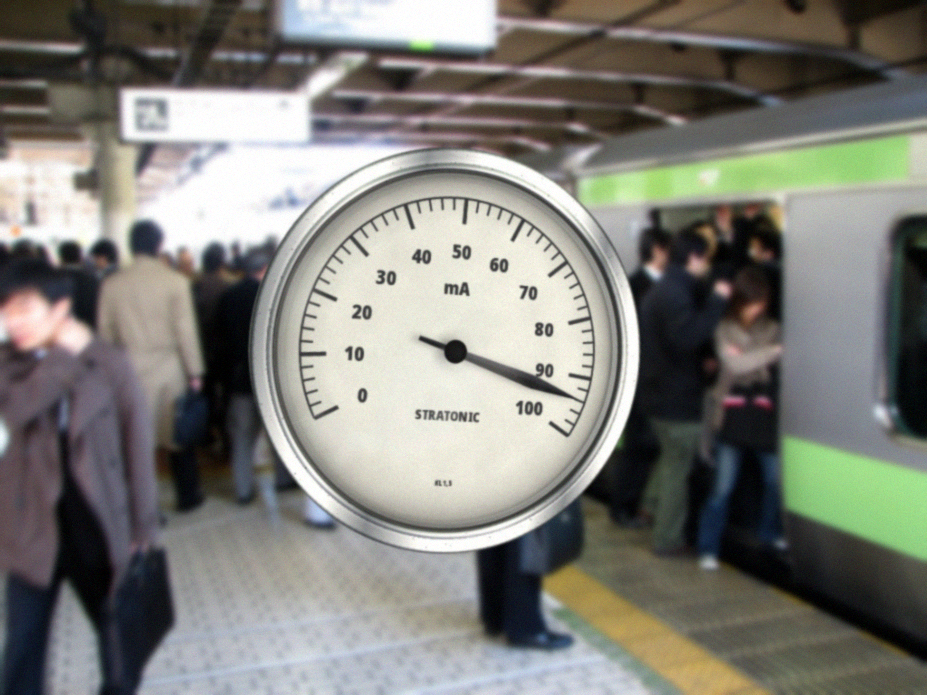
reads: value=94 unit=mA
